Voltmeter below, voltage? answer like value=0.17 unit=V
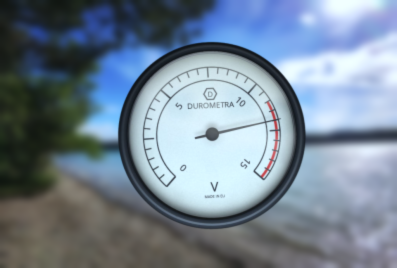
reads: value=12 unit=V
